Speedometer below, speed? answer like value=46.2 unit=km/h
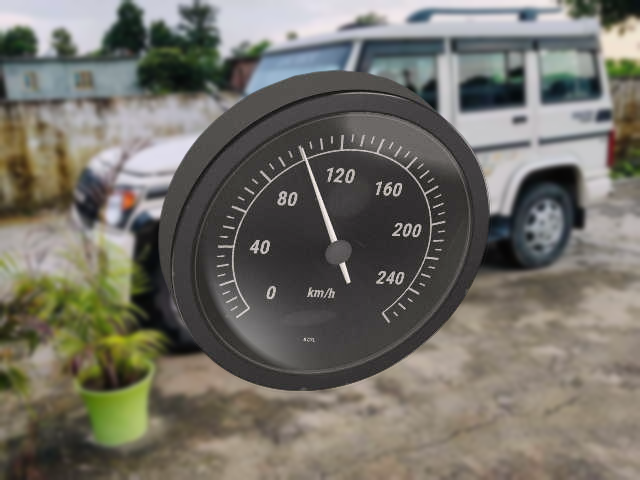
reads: value=100 unit=km/h
